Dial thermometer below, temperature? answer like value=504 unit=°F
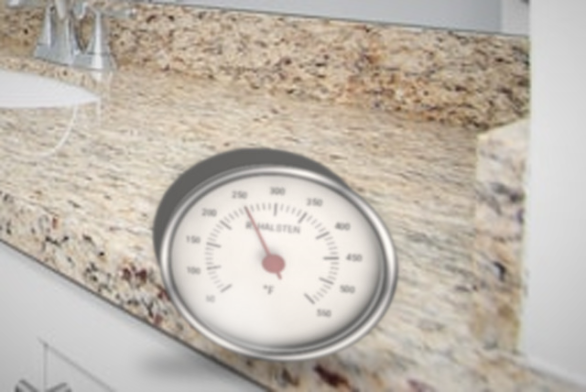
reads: value=250 unit=°F
